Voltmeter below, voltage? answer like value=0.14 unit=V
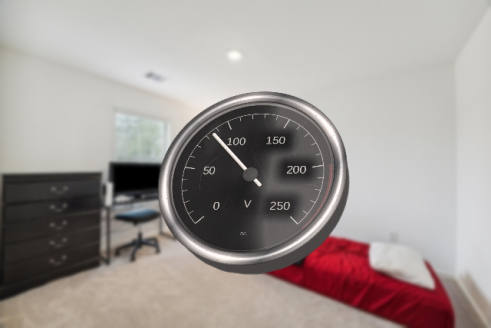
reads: value=85 unit=V
